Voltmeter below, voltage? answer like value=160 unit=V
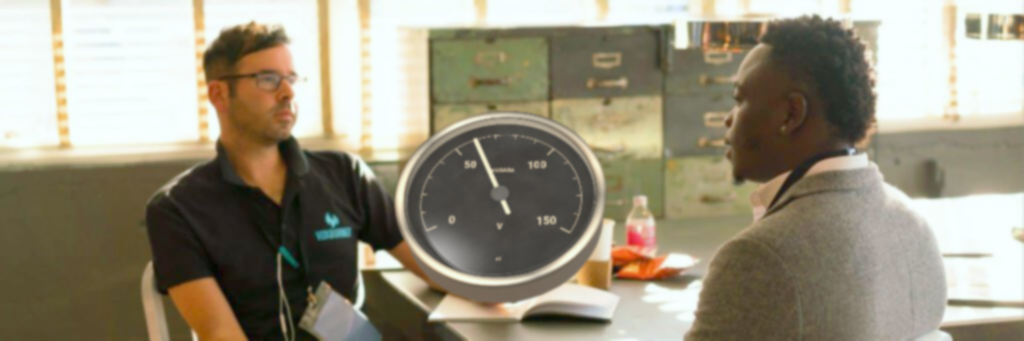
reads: value=60 unit=V
